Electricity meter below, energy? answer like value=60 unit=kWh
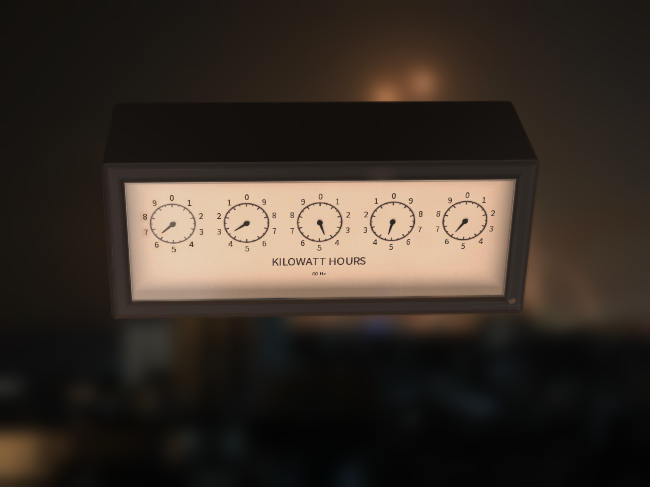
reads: value=63446 unit=kWh
